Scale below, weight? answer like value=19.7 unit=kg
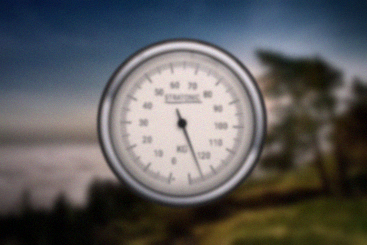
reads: value=125 unit=kg
